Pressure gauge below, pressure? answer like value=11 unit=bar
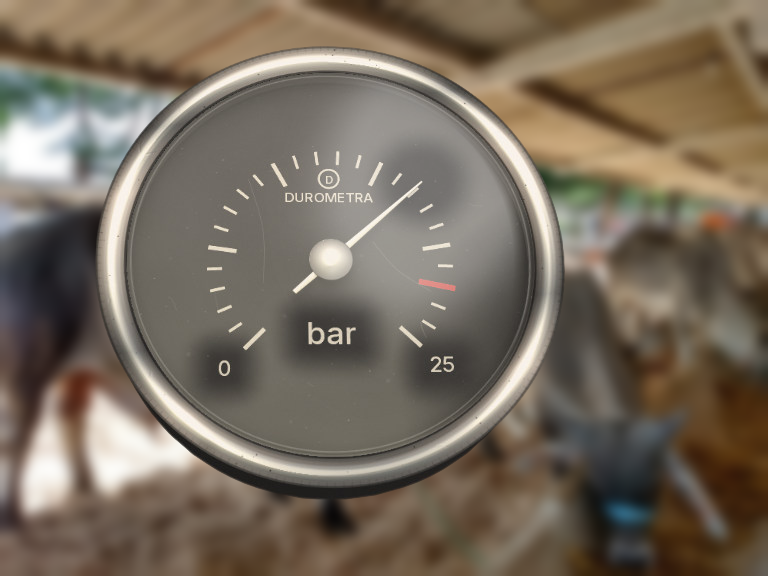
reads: value=17 unit=bar
